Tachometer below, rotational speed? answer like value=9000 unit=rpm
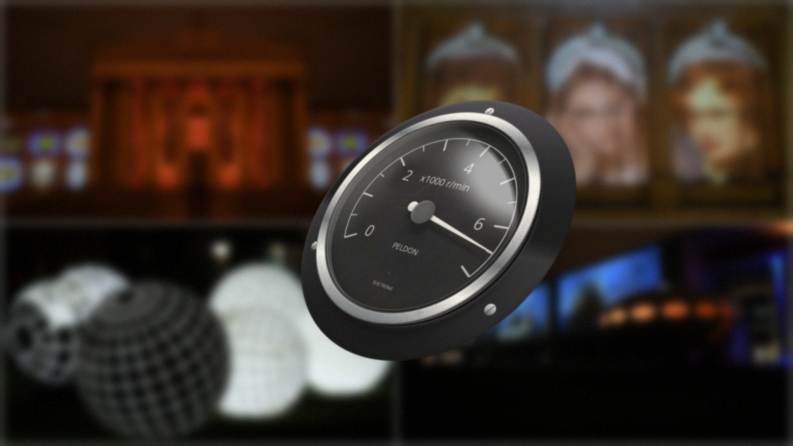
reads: value=6500 unit=rpm
